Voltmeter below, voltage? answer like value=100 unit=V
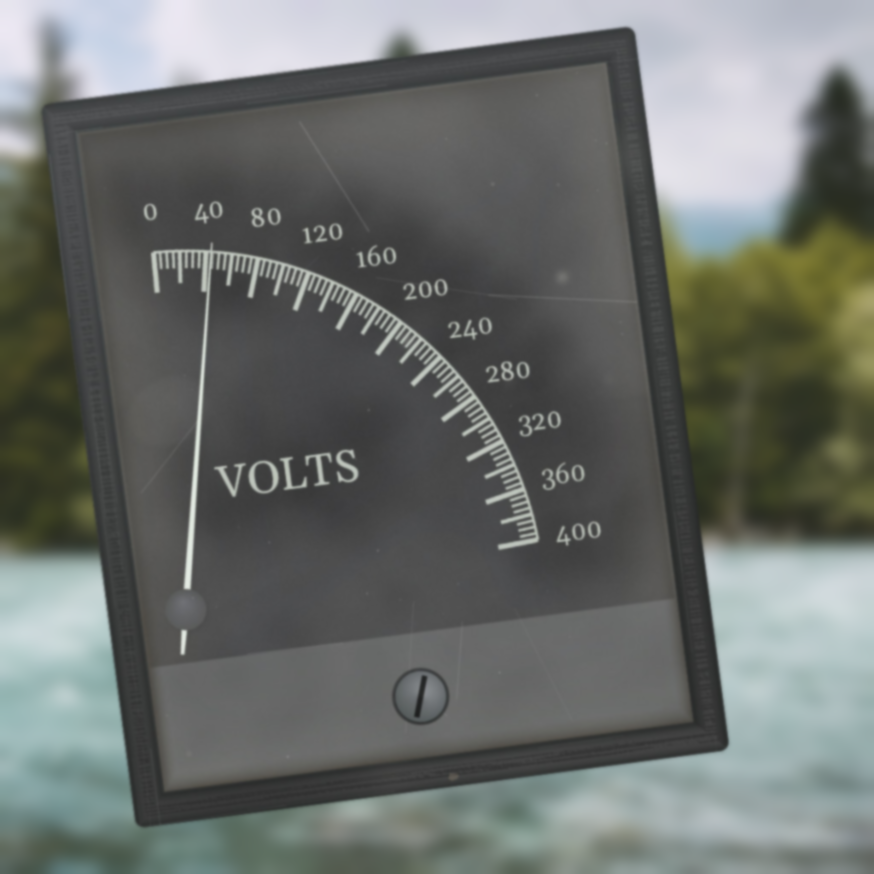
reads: value=45 unit=V
